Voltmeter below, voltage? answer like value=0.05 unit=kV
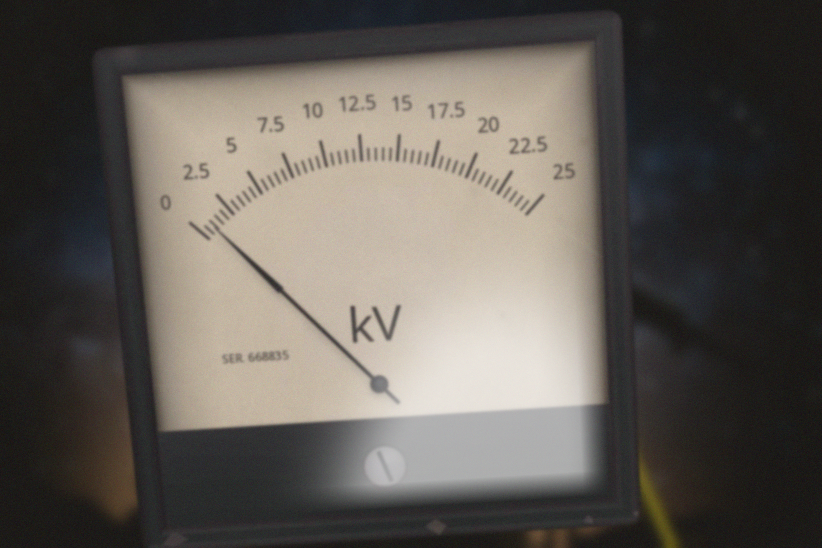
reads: value=1 unit=kV
